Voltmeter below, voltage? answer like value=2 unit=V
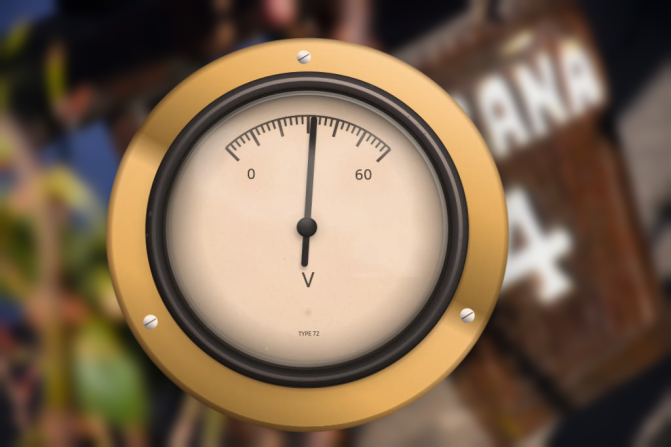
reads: value=32 unit=V
